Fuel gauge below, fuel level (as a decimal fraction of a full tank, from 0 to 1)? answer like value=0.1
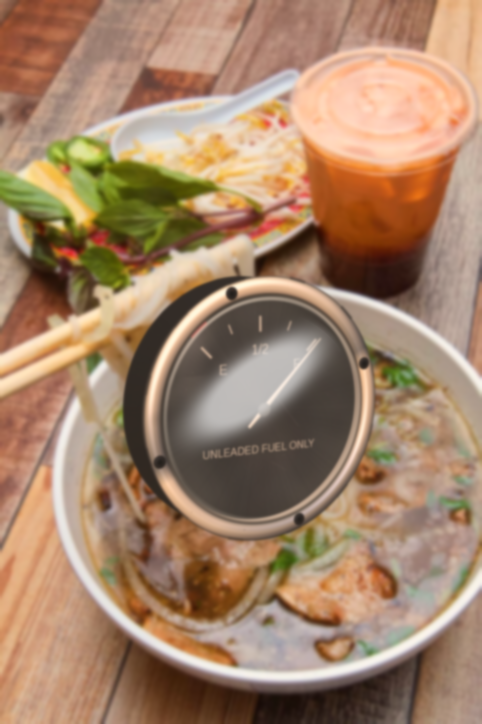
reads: value=1
